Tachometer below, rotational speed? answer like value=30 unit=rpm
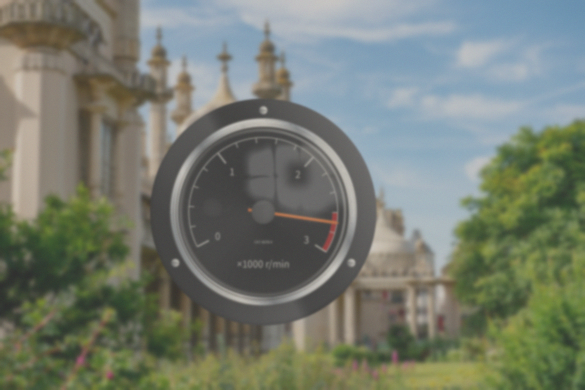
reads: value=2700 unit=rpm
